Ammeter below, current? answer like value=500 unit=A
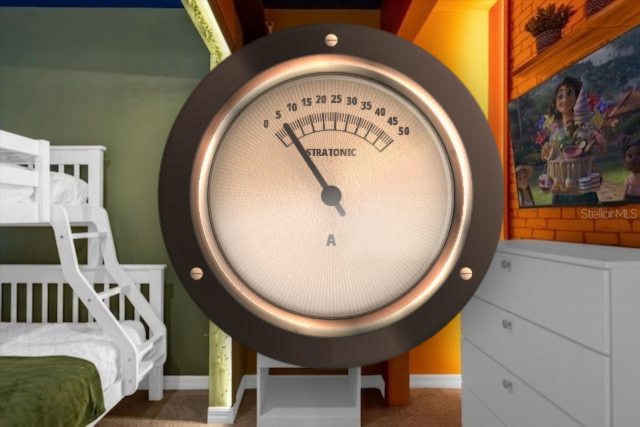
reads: value=5 unit=A
